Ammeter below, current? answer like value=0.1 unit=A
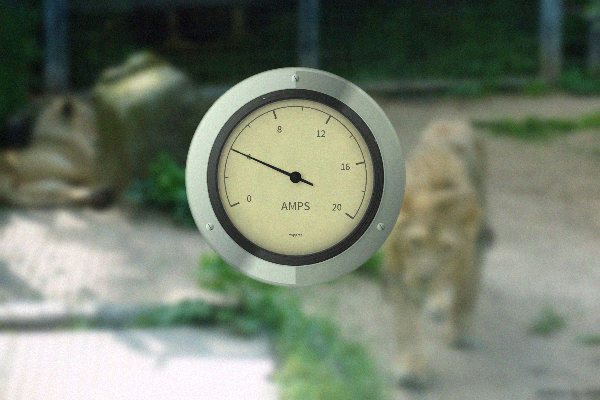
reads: value=4 unit=A
